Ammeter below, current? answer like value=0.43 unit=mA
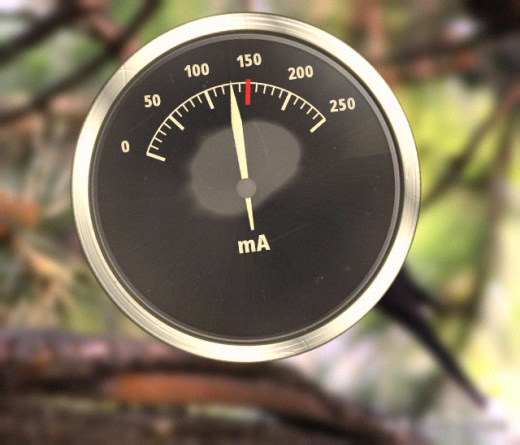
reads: value=130 unit=mA
